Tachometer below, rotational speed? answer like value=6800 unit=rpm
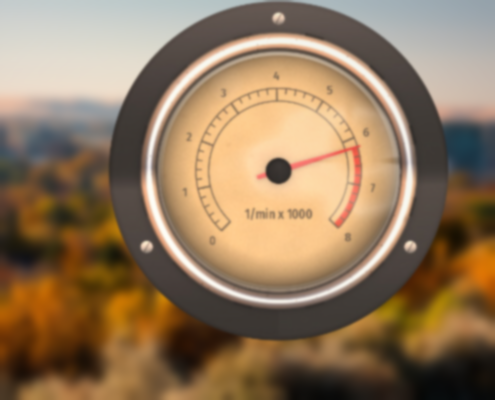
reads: value=6200 unit=rpm
